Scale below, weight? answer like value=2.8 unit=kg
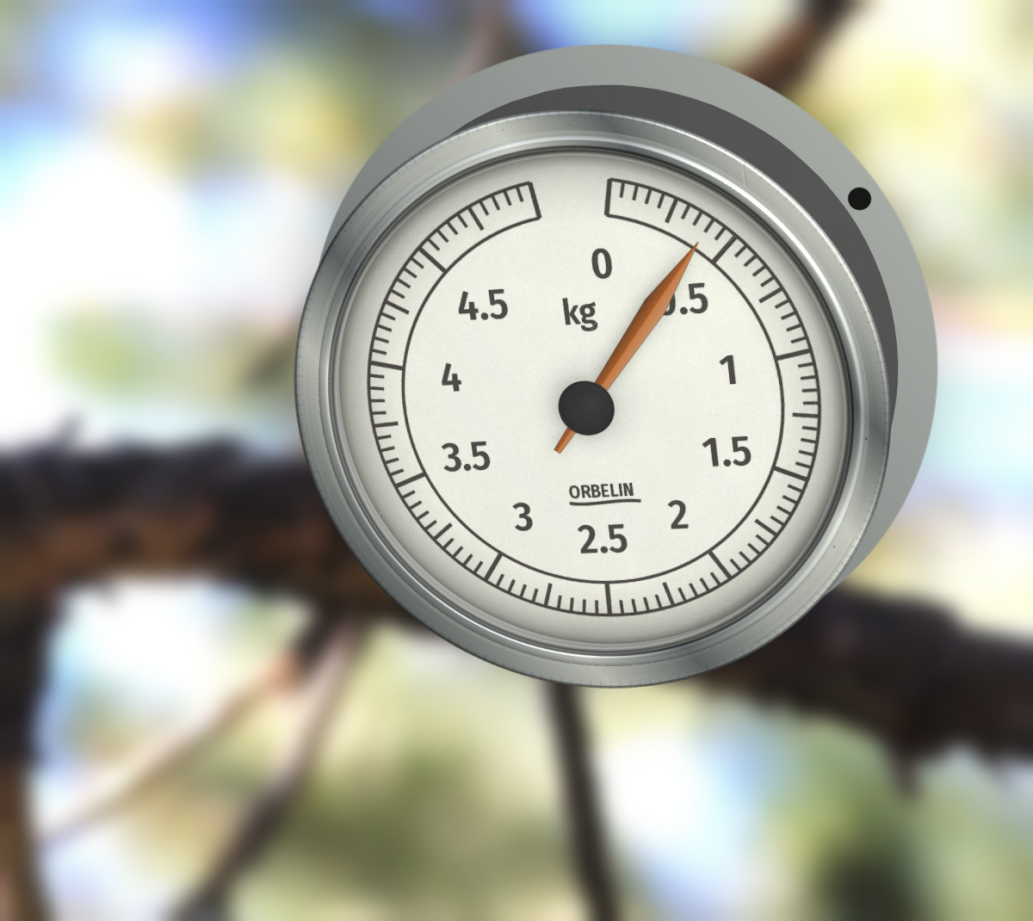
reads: value=0.4 unit=kg
